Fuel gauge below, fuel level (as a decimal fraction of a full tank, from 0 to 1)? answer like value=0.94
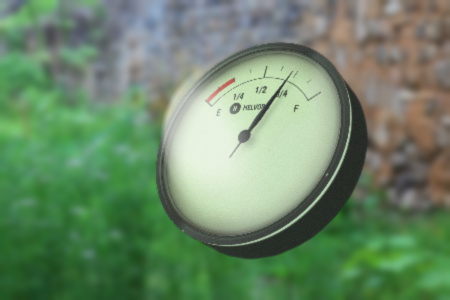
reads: value=0.75
